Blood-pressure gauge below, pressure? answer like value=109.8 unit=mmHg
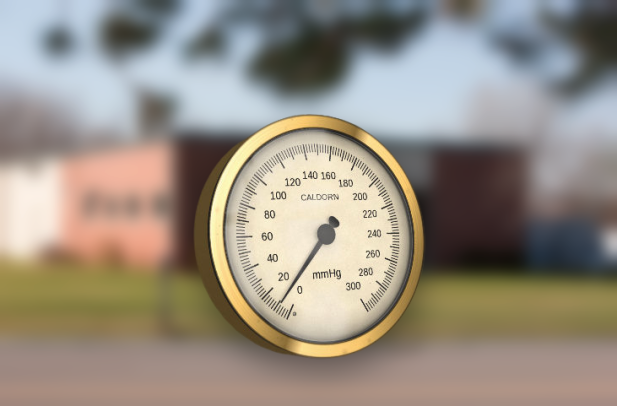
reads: value=10 unit=mmHg
